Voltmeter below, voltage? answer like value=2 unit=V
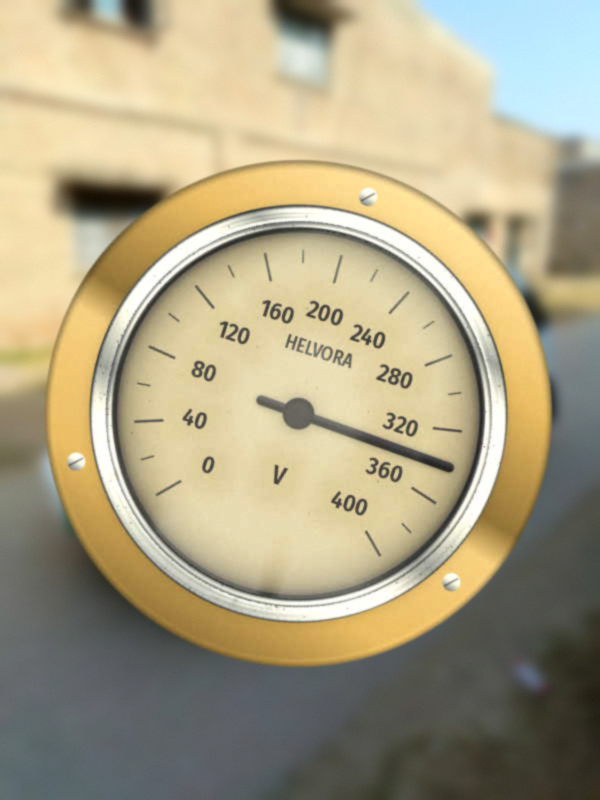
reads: value=340 unit=V
